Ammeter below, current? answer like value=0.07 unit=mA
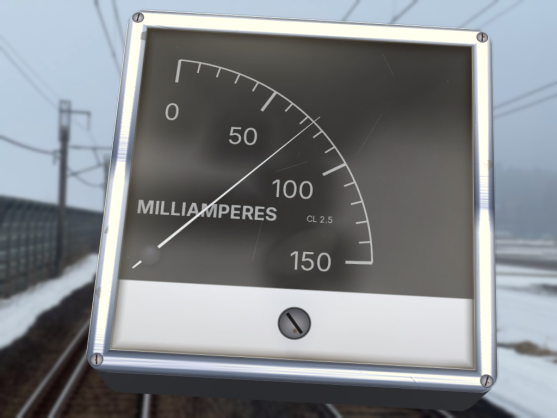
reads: value=75 unit=mA
